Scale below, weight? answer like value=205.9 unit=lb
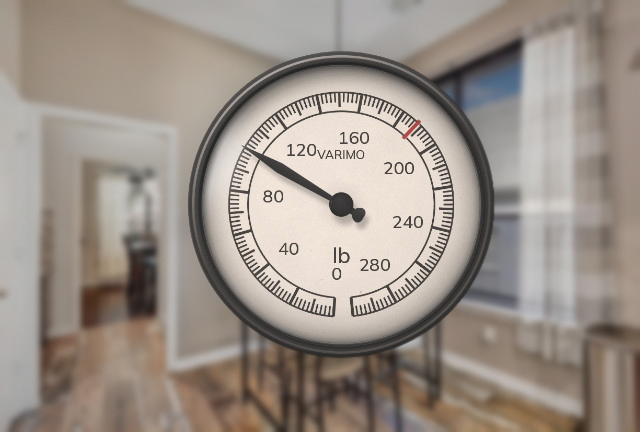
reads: value=100 unit=lb
